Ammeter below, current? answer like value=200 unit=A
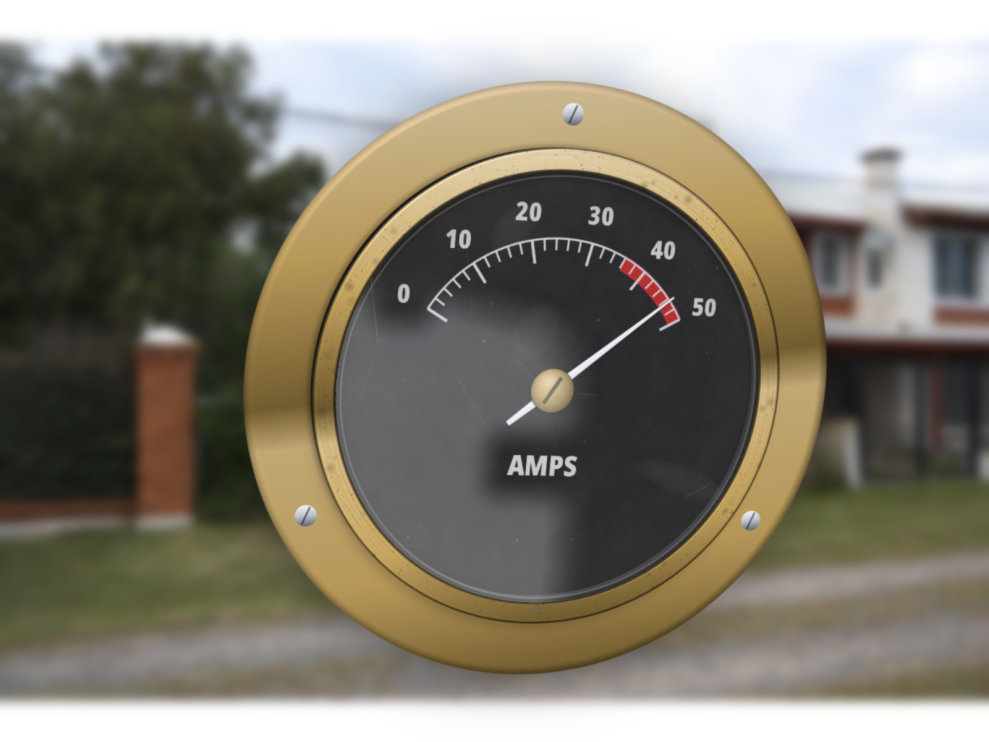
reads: value=46 unit=A
